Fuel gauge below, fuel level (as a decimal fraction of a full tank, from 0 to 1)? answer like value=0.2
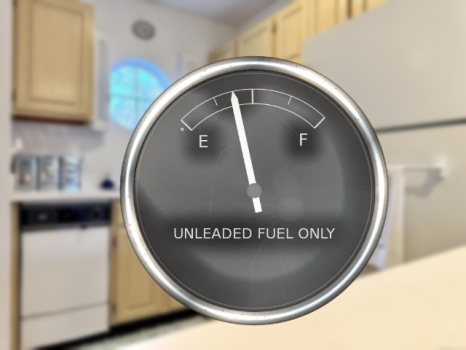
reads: value=0.375
